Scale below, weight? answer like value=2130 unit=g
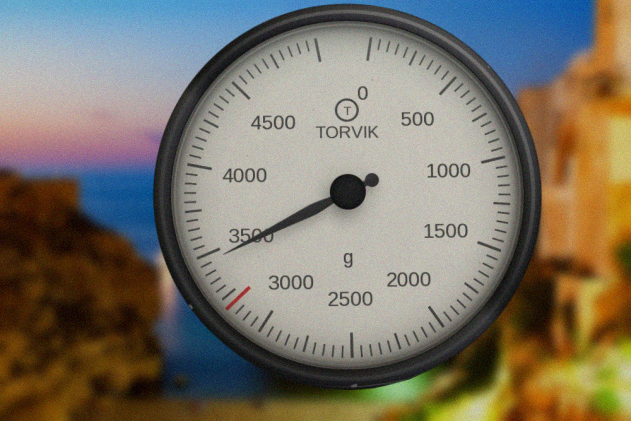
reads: value=3450 unit=g
